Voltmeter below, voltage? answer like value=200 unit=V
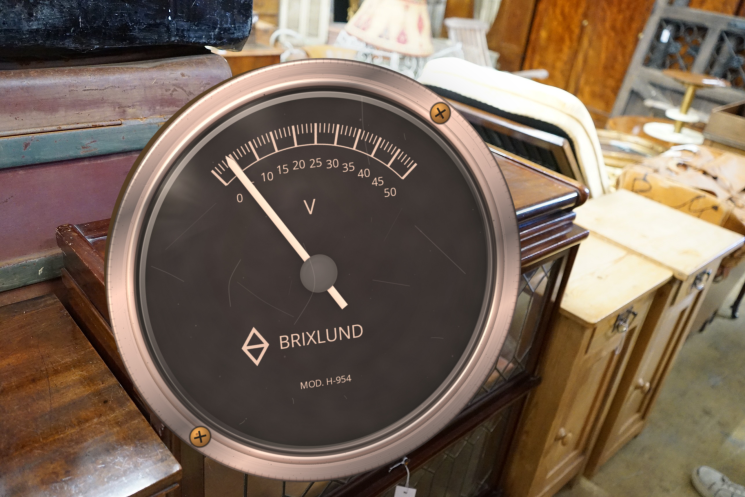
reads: value=4 unit=V
